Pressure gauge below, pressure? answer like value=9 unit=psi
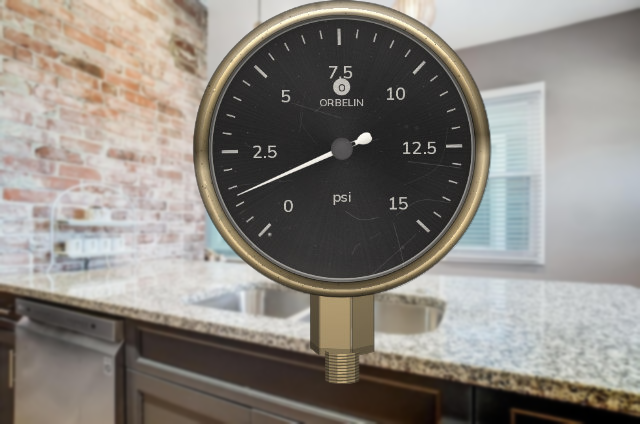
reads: value=1.25 unit=psi
